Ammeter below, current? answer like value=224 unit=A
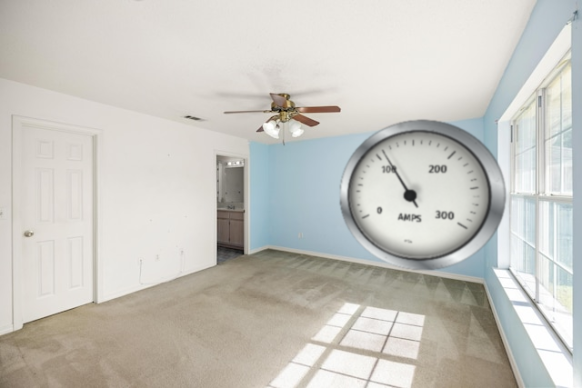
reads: value=110 unit=A
